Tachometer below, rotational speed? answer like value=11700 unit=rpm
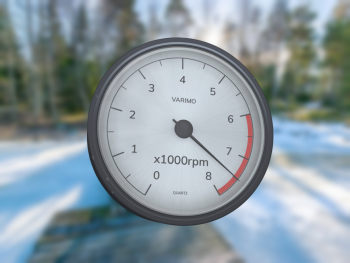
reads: value=7500 unit=rpm
